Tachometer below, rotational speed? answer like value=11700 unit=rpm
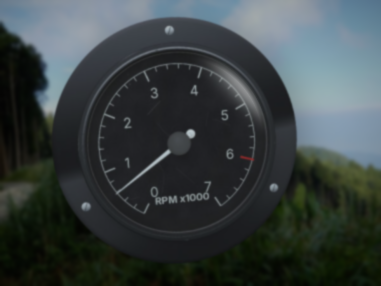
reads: value=600 unit=rpm
